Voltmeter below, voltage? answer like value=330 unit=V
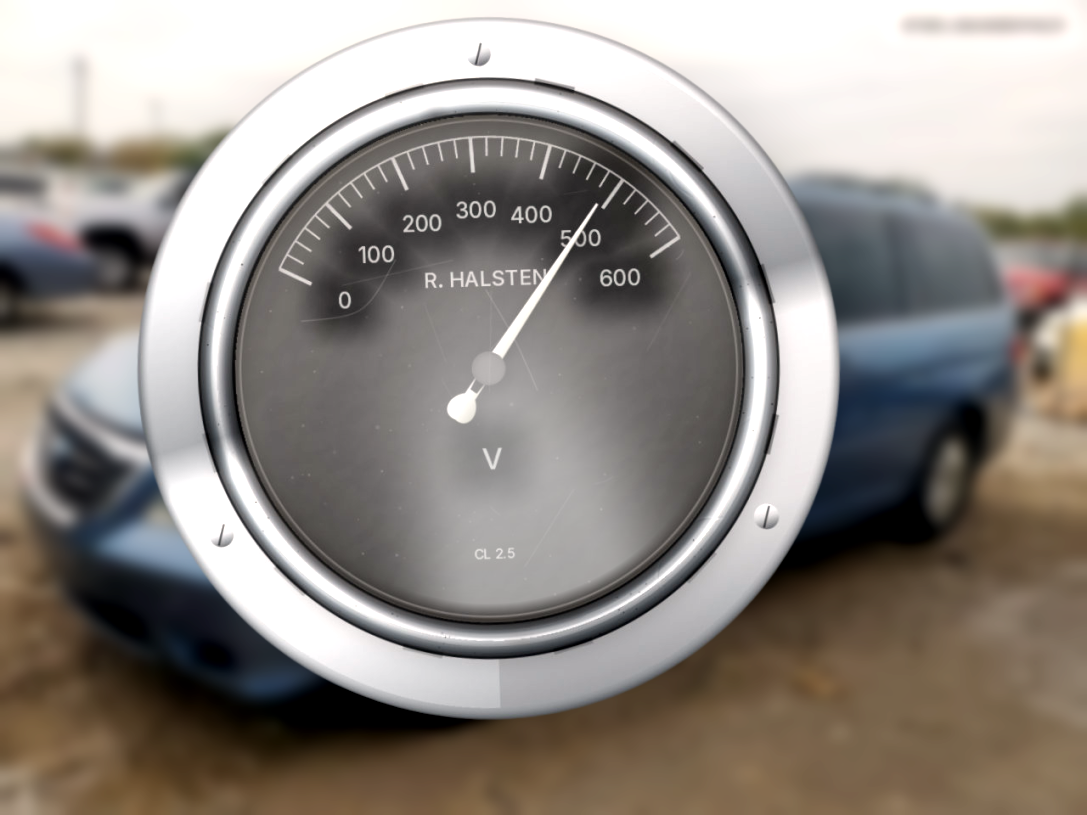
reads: value=490 unit=V
